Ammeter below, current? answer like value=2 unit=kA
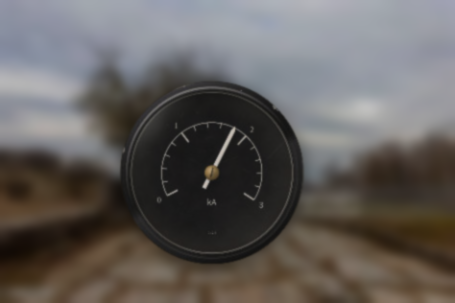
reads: value=1.8 unit=kA
